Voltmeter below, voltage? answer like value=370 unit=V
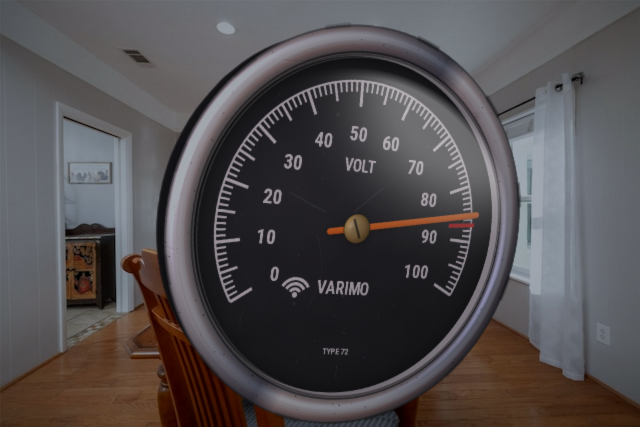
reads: value=85 unit=V
